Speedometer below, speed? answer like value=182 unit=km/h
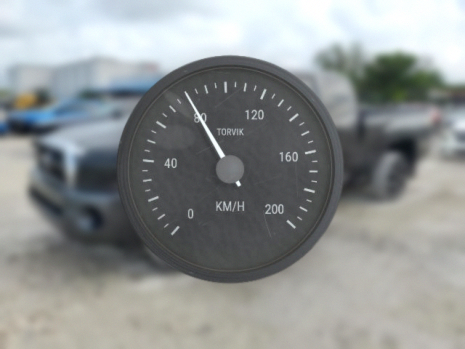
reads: value=80 unit=km/h
